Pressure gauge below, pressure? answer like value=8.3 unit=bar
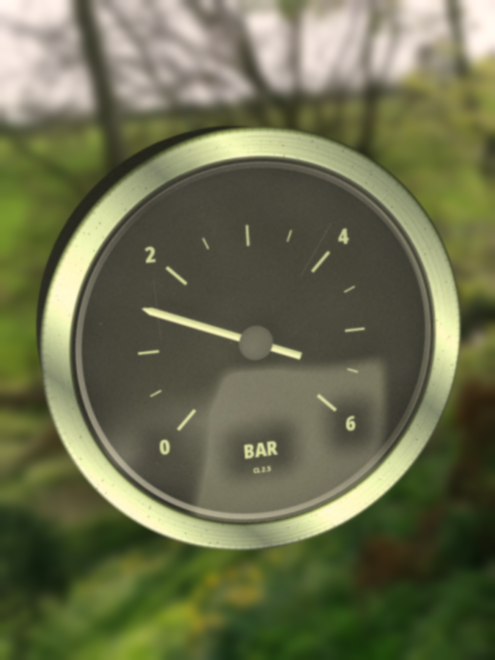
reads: value=1.5 unit=bar
